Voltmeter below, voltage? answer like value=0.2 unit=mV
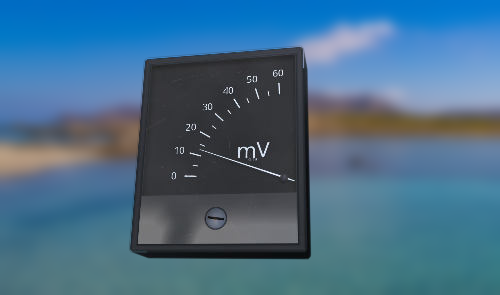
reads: value=12.5 unit=mV
